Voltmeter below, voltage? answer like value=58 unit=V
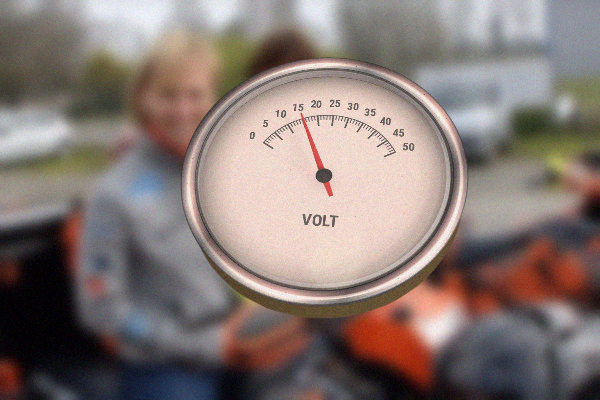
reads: value=15 unit=V
